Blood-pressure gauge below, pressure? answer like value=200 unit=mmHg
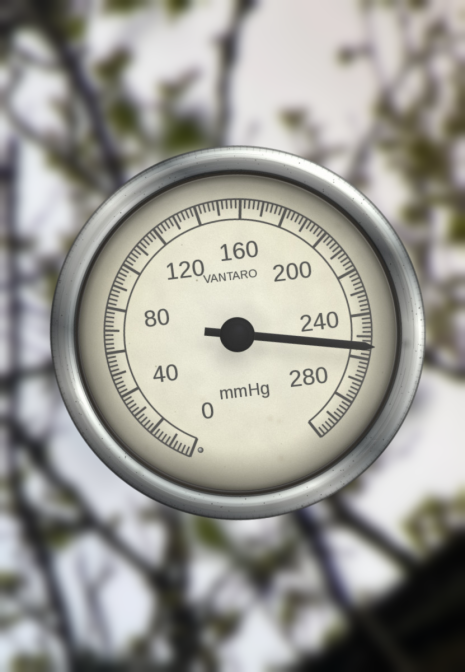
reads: value=254 unit=mmHg
